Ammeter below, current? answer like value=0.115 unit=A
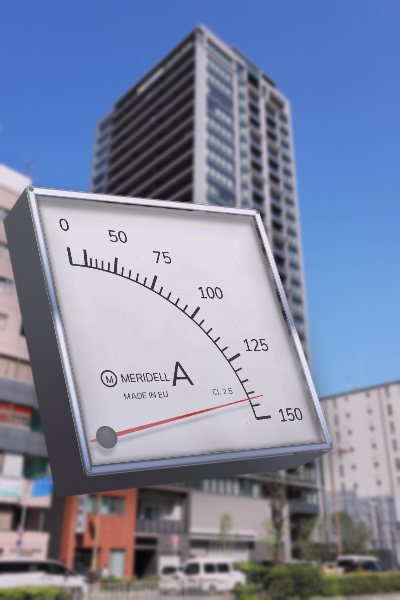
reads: value=142.5 unit=A
